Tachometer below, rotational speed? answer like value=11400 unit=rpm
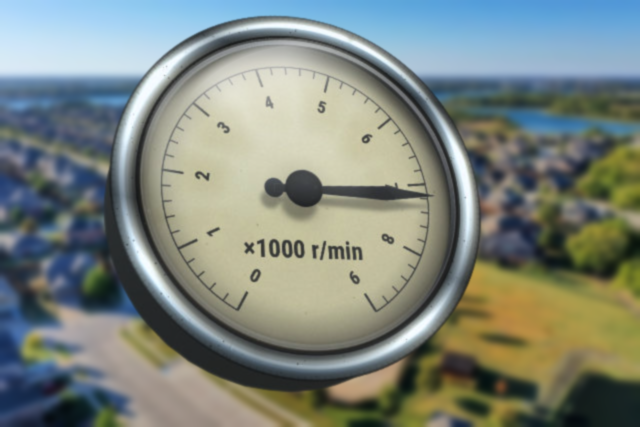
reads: value=7200 unit=rpm
